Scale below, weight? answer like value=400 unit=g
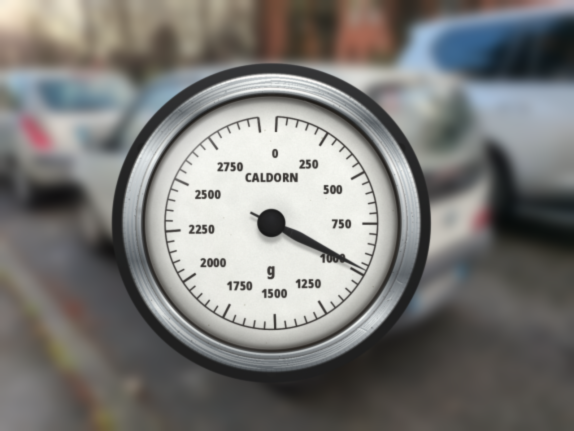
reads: value=975 unit=g
